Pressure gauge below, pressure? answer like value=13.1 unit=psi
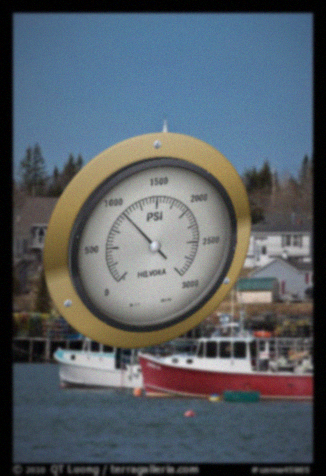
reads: value=1000 unit=psi
